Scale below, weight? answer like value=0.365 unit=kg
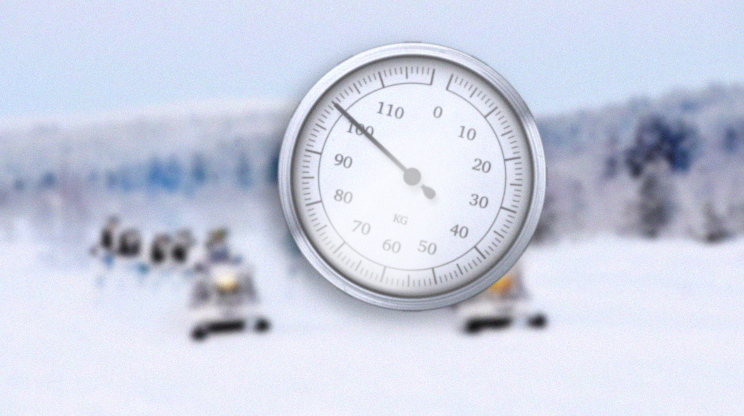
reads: value=100 unit=kg
